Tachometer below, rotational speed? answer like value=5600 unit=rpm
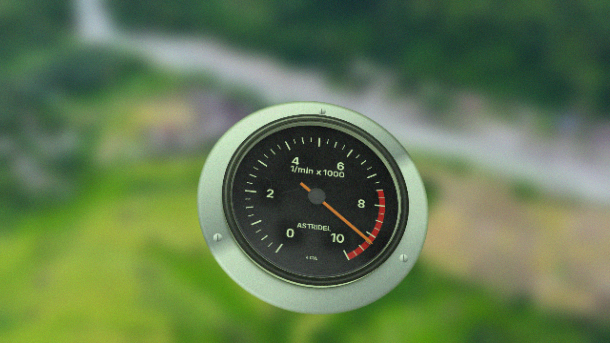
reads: value=9250 unit=rpm
